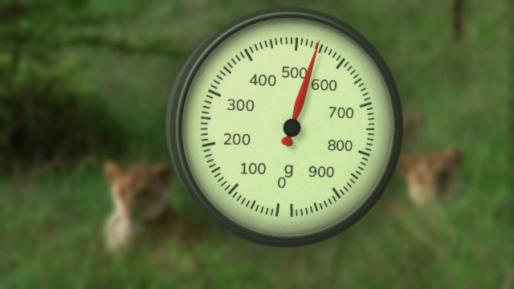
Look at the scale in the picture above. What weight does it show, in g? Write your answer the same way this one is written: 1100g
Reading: 540g
